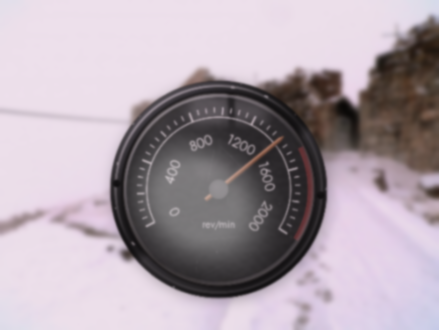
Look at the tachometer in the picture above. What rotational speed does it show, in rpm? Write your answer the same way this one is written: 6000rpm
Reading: 1400rpm
